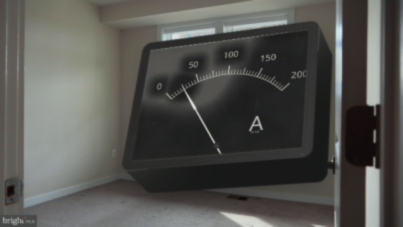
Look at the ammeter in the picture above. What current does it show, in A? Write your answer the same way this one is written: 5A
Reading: 25A
